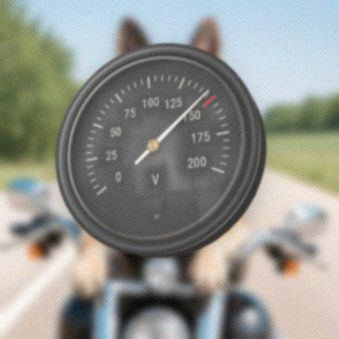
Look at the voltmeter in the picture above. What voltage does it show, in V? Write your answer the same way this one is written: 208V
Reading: 145V
